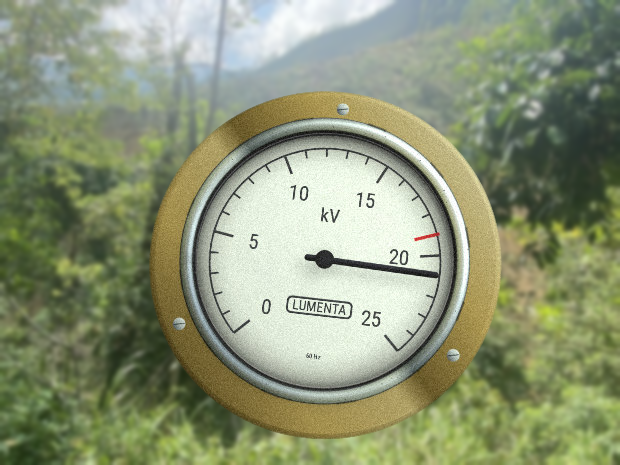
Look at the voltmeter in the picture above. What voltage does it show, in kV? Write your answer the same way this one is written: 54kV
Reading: 21kV
